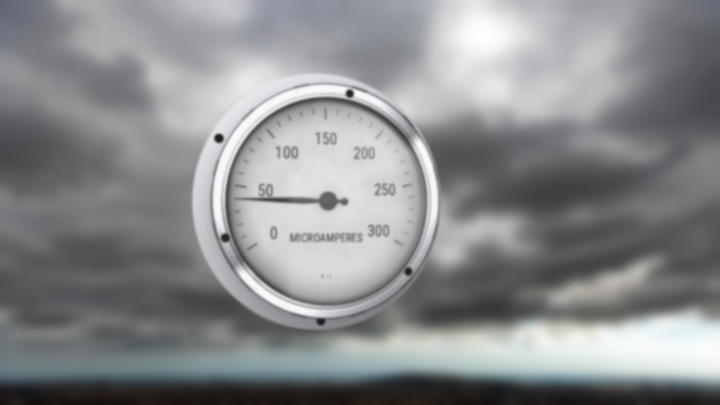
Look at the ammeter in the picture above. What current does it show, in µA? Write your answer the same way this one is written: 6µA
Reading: 40µA
